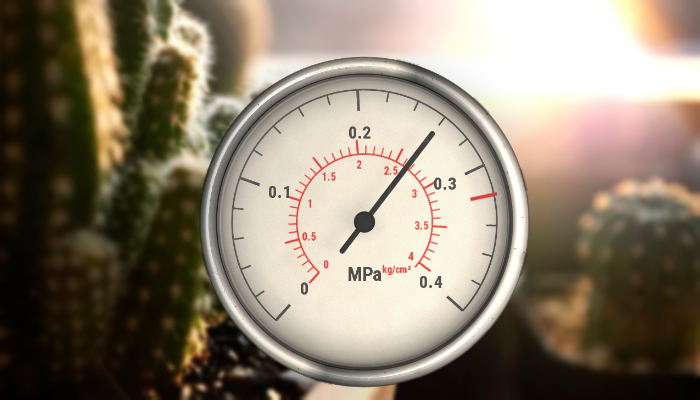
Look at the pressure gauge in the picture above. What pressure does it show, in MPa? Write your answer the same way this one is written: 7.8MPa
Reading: 0.26MPa
